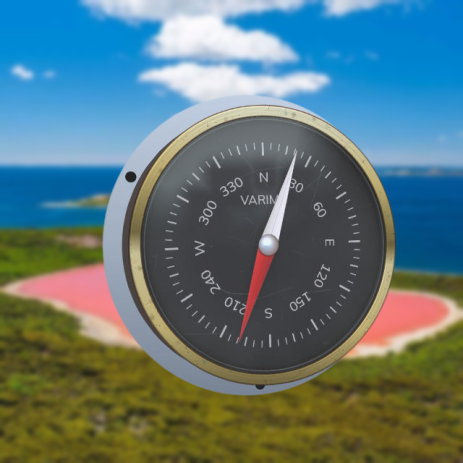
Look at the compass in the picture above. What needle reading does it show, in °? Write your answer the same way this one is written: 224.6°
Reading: 200°
